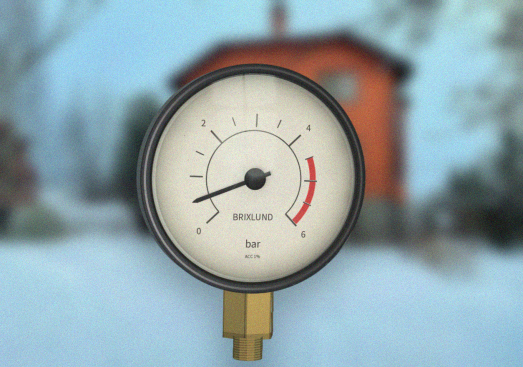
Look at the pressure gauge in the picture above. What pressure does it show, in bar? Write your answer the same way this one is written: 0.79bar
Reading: 0.5bar
